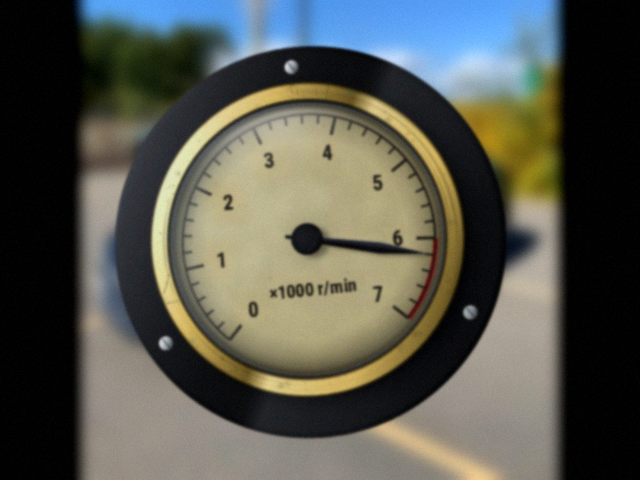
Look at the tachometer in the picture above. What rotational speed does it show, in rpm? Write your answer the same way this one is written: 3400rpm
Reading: 6200rpm
